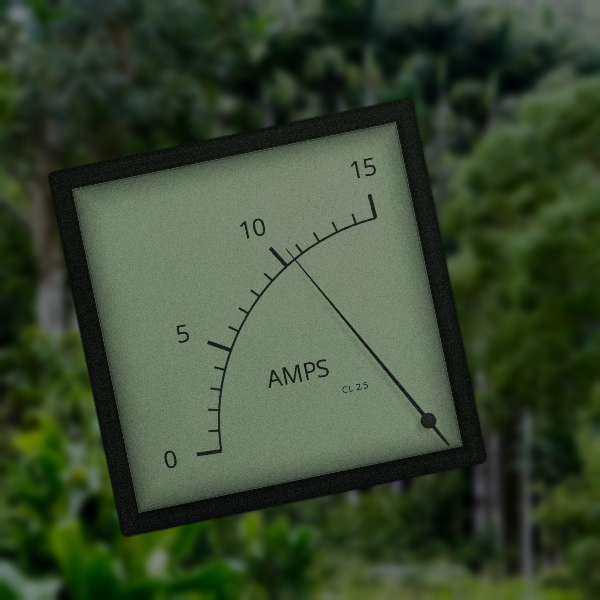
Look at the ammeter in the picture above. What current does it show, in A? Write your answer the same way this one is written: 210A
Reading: 10.5A
